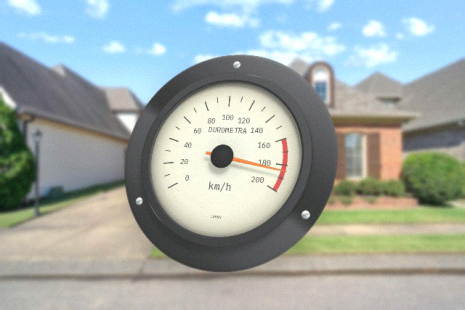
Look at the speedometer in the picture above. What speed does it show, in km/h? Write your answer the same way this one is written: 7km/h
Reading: 185km/h
